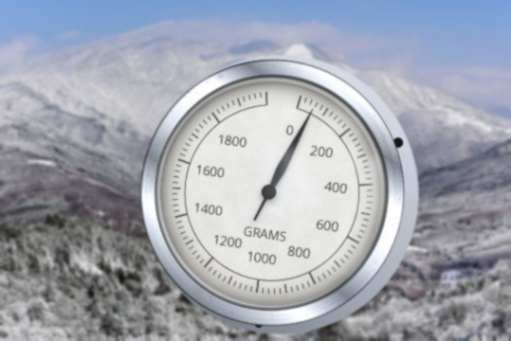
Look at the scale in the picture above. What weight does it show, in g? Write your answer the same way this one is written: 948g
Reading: 60g
